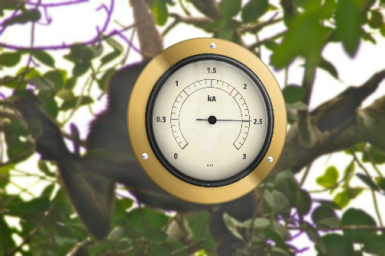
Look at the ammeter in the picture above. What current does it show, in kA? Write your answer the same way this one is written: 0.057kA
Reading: 2.5kA
